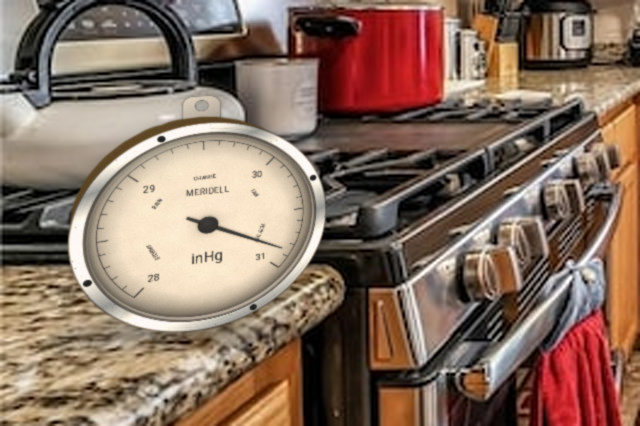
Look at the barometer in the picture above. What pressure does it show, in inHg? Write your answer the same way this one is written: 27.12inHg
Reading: 30.85inHg
